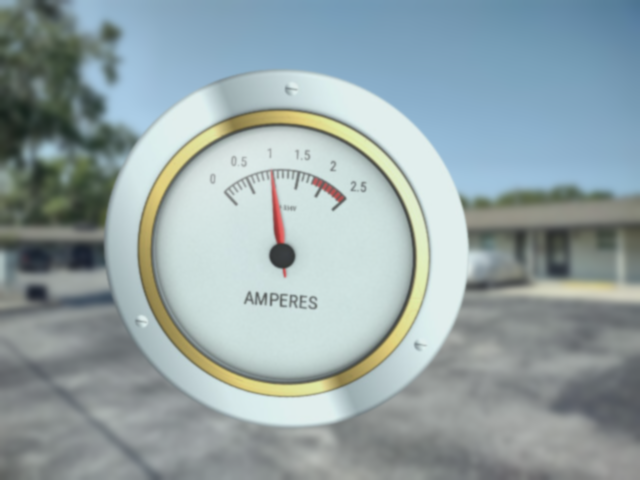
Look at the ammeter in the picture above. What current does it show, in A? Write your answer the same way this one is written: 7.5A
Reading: 1A
